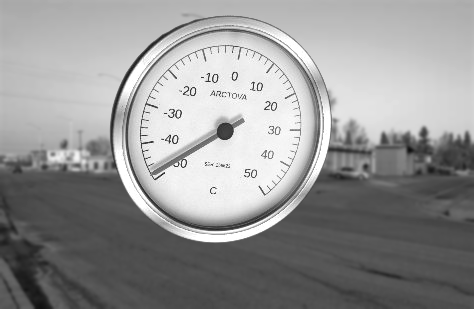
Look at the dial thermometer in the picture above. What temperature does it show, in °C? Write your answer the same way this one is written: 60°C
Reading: -48°C
